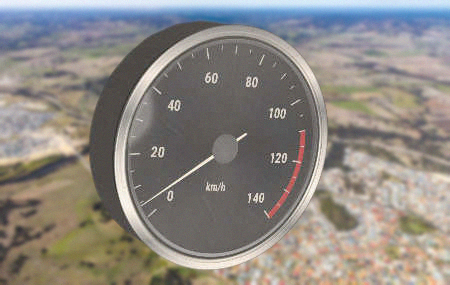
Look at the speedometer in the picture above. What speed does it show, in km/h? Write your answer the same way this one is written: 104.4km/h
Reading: 5km/h
